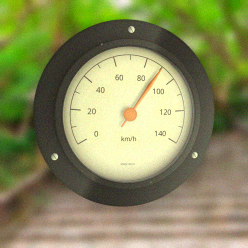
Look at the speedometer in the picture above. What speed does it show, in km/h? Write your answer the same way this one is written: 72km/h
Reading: 90km/h
